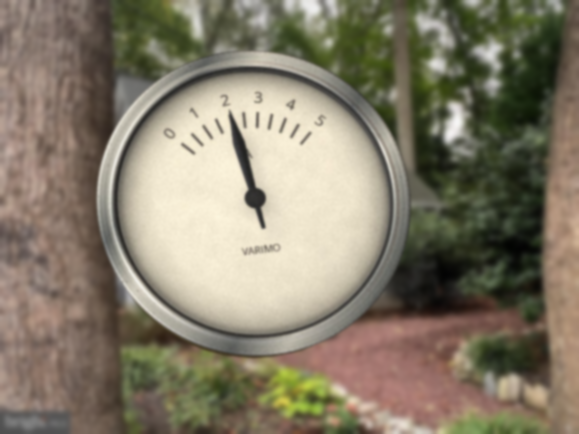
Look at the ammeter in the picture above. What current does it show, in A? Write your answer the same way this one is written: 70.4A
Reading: 2A
